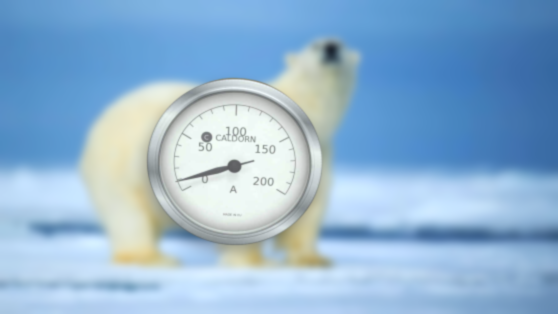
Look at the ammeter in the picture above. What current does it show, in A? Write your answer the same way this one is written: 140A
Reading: 10A
